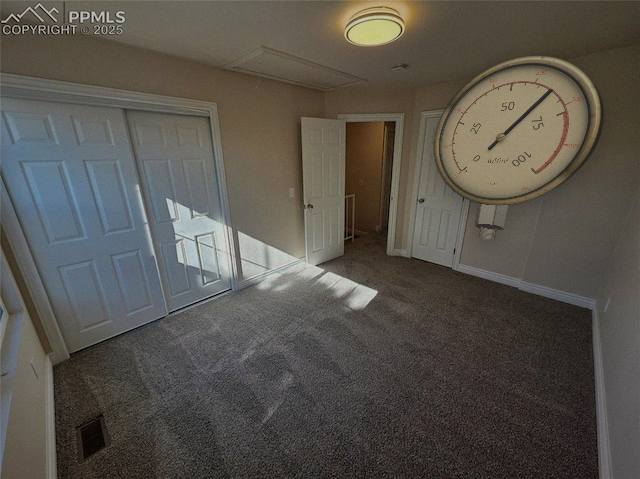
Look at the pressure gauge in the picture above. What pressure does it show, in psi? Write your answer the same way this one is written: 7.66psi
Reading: 65psi
